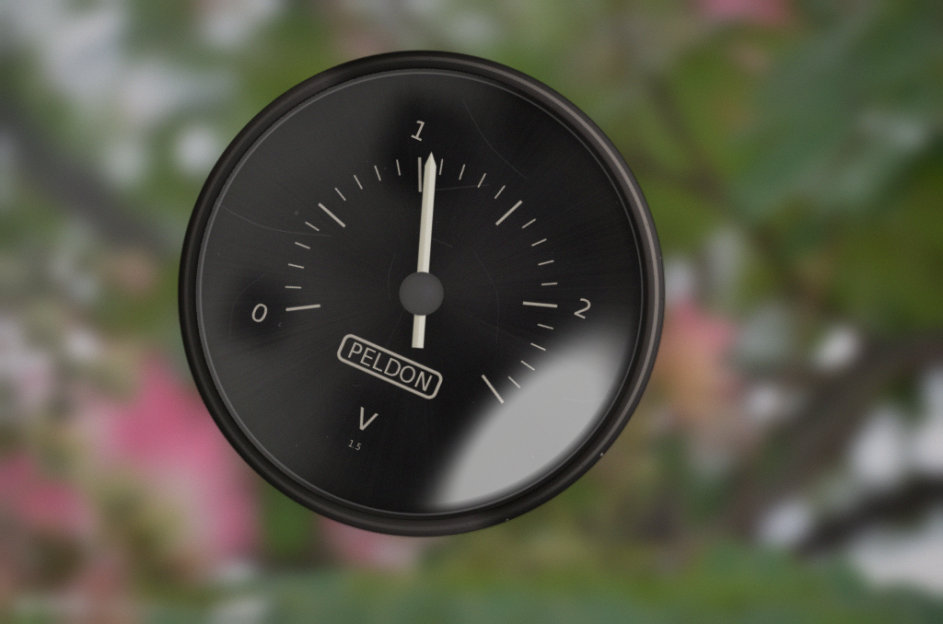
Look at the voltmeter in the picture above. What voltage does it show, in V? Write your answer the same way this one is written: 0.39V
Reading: 1.05V
